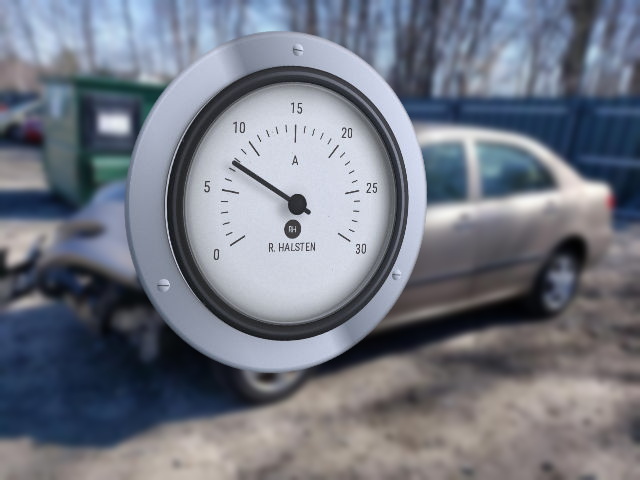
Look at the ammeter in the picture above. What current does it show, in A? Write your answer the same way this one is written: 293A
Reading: 7.5A
